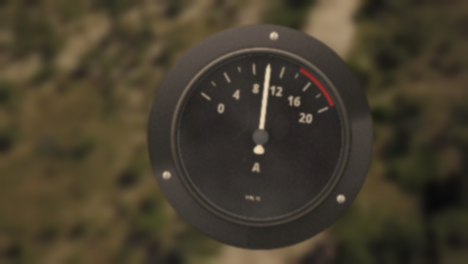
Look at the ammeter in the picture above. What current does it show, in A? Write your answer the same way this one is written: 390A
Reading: 10A
